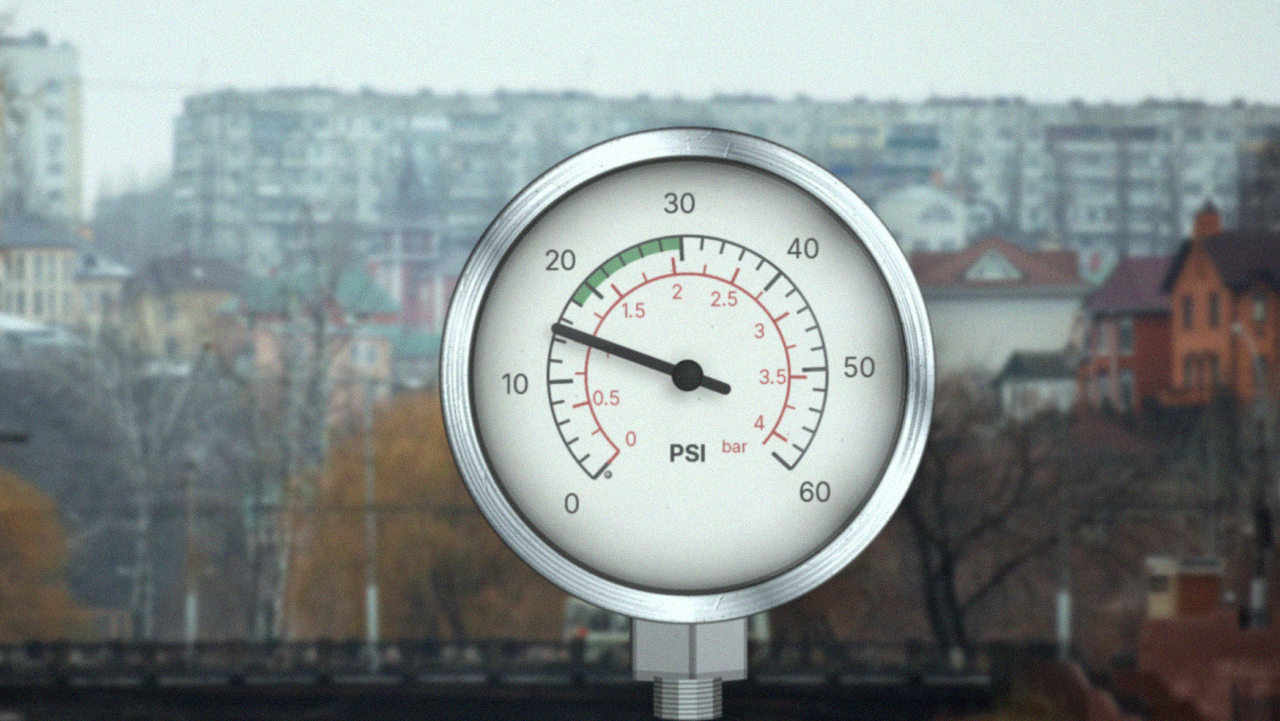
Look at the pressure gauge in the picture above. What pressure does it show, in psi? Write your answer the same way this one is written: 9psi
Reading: 15psi
